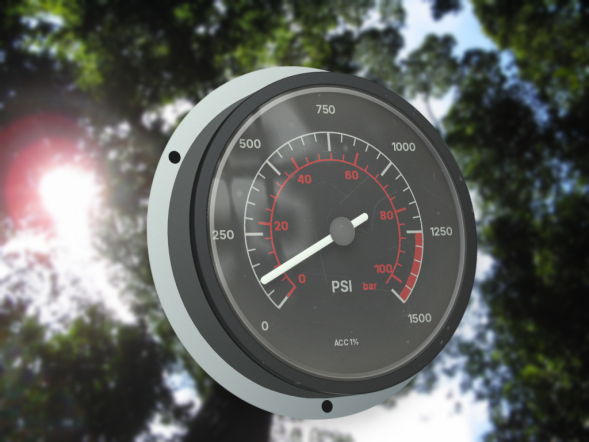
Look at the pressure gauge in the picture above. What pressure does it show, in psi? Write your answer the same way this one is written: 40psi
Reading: 100psi
